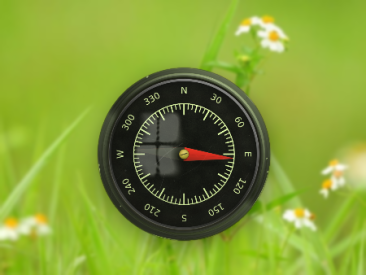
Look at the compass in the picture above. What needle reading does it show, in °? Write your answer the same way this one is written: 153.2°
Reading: 95°
